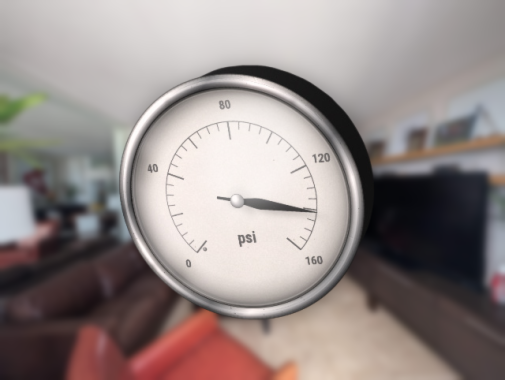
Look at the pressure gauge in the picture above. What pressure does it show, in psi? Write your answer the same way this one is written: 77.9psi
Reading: 140psi
